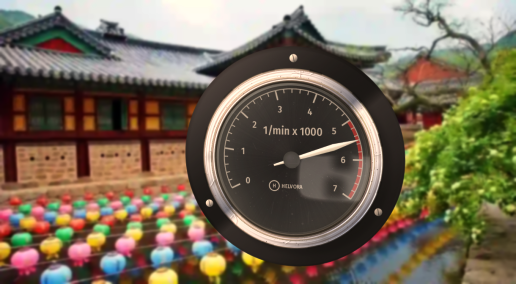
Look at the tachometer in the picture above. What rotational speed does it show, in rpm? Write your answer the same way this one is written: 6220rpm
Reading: 5500rpm
